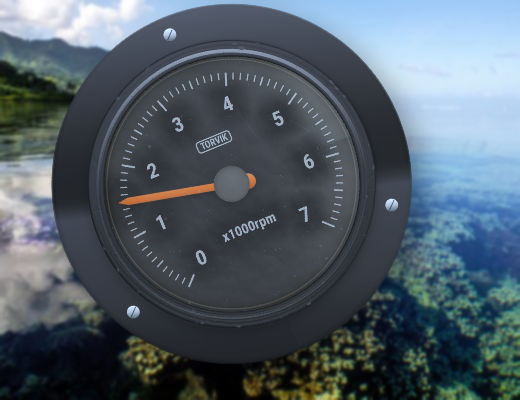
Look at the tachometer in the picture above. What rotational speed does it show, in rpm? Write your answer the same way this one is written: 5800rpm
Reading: 1500rpm
